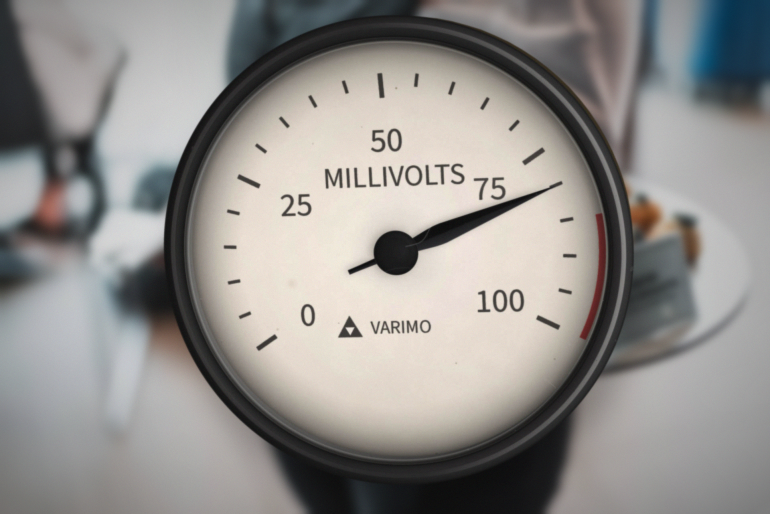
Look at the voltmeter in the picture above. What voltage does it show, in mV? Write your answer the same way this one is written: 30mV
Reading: 80mV
